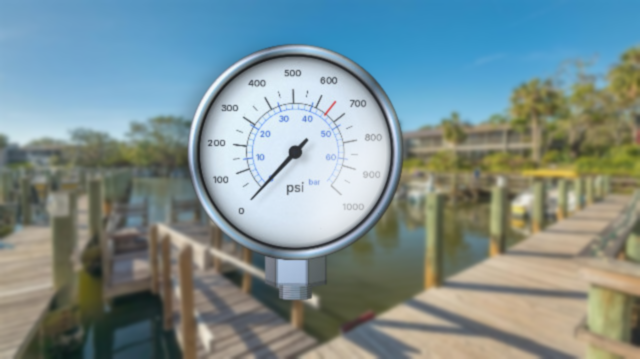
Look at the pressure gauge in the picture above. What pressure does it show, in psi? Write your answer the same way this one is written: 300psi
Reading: 0psi
